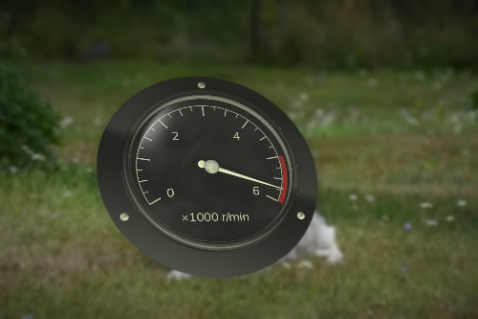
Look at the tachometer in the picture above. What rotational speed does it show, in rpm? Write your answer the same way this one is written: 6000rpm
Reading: 5750rpm
